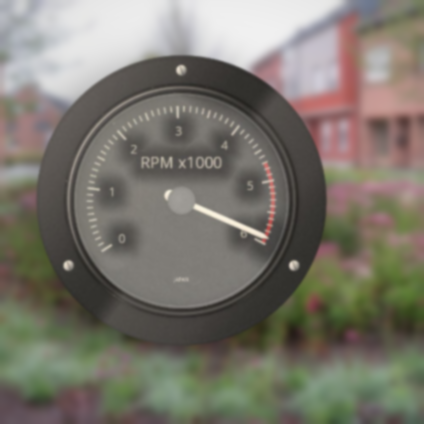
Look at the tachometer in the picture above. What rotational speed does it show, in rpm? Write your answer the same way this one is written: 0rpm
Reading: 5900rpm
